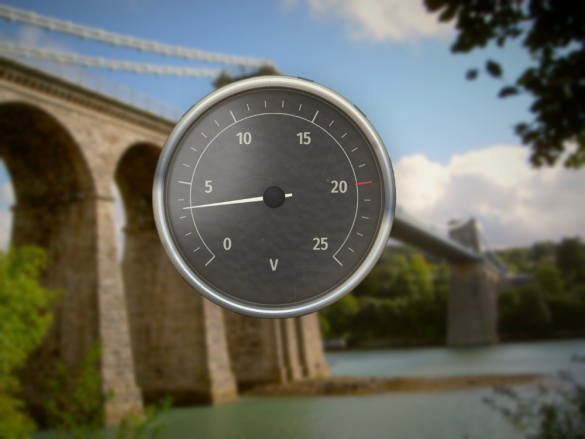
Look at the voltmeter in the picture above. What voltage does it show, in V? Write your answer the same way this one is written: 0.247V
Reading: 3.5V
